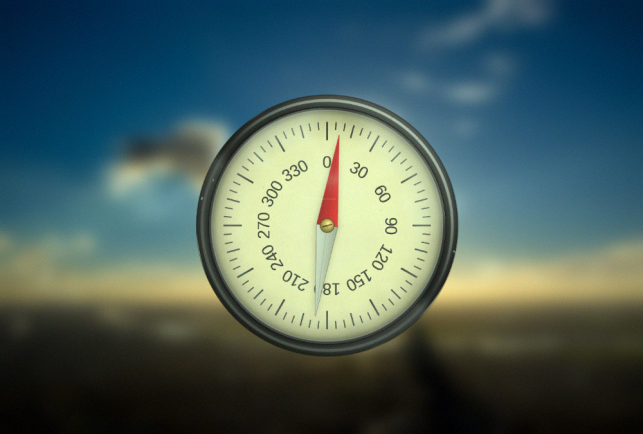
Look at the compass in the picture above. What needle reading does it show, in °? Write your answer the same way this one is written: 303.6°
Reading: 7.5°
